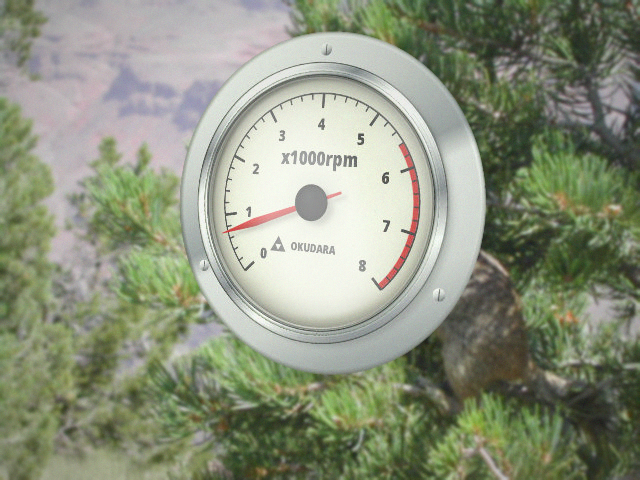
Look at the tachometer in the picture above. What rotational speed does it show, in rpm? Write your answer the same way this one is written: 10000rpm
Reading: 700rpm
